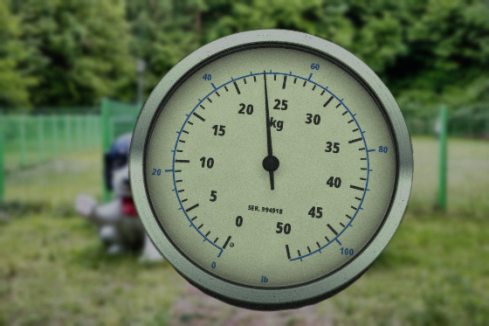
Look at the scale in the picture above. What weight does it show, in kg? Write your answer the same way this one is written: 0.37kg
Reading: 23kg
